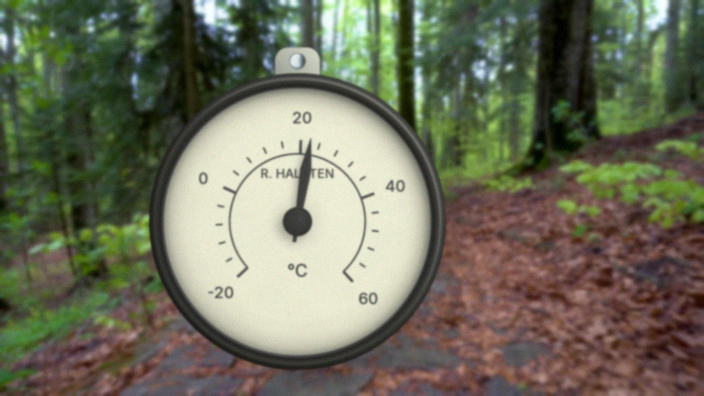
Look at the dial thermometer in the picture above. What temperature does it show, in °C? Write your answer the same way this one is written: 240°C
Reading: 22°C
